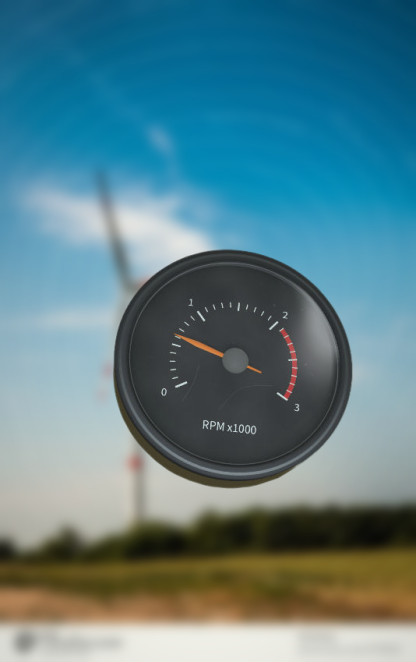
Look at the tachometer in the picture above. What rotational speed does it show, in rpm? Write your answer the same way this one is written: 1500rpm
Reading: 600rpm
